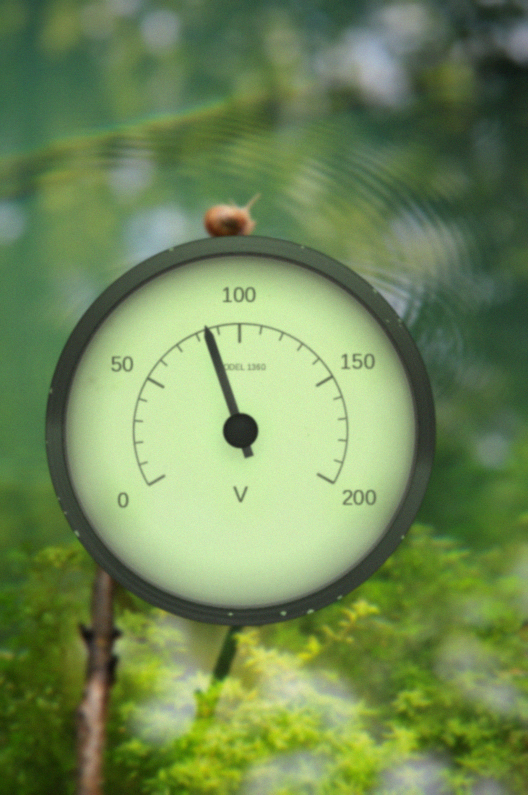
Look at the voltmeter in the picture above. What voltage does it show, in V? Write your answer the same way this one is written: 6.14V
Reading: 85V
